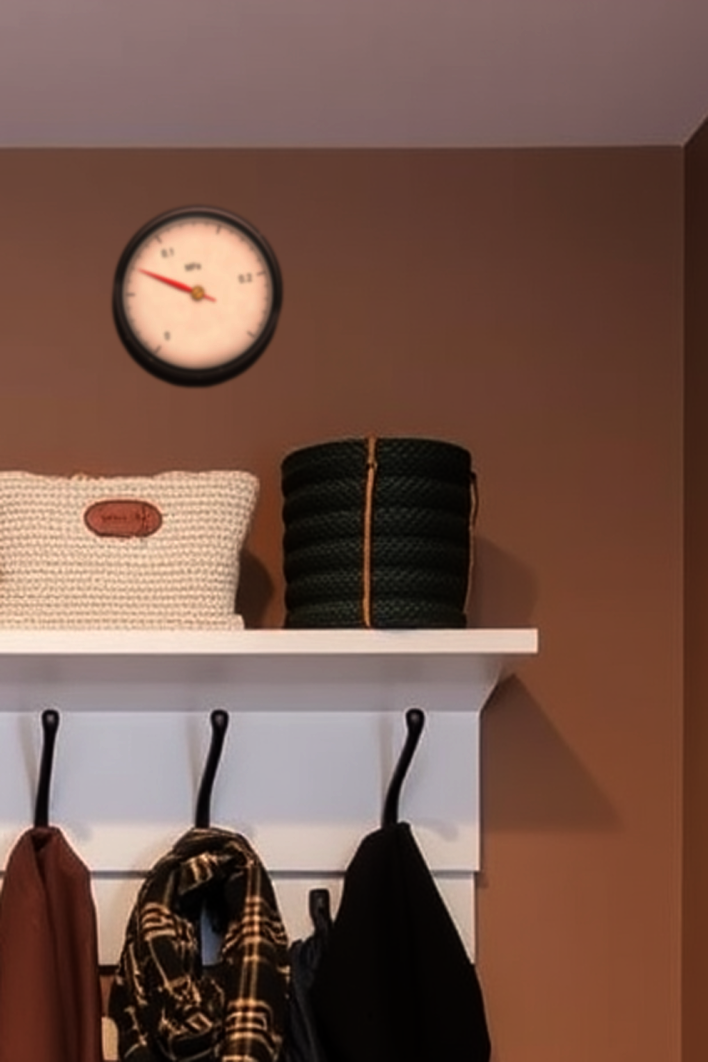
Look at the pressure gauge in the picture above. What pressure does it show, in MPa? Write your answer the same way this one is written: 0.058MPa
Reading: 0.07MPa
